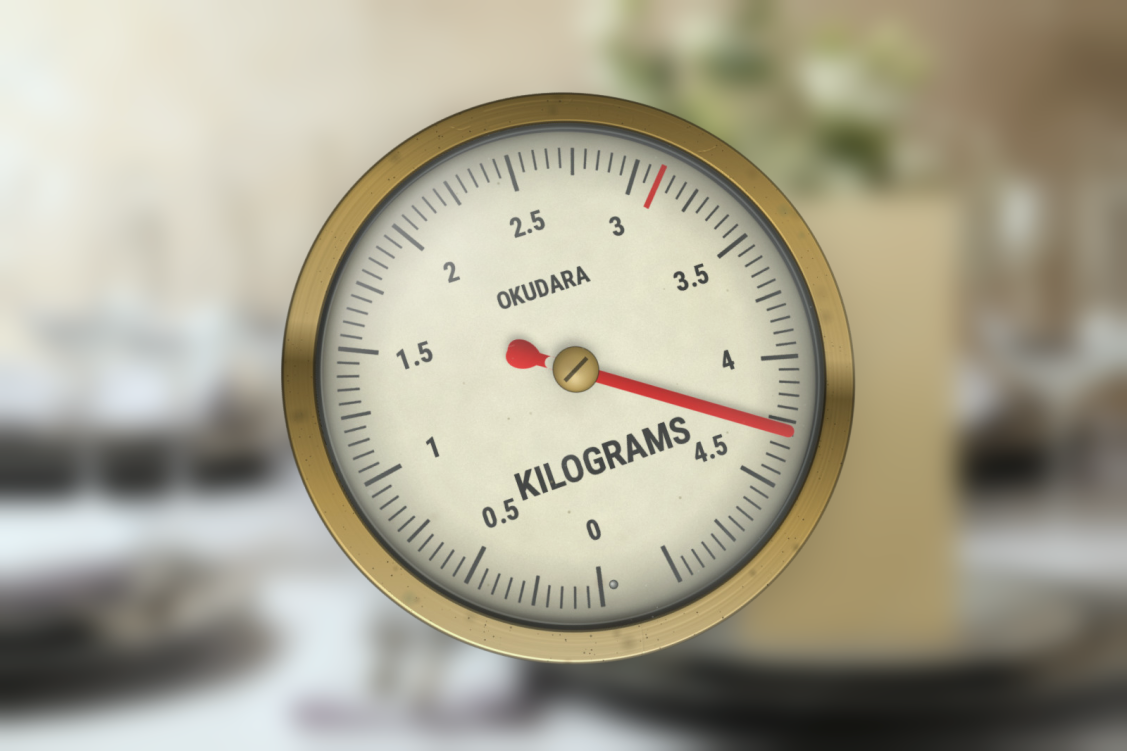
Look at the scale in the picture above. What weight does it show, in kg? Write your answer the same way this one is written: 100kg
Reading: 4.3kg
